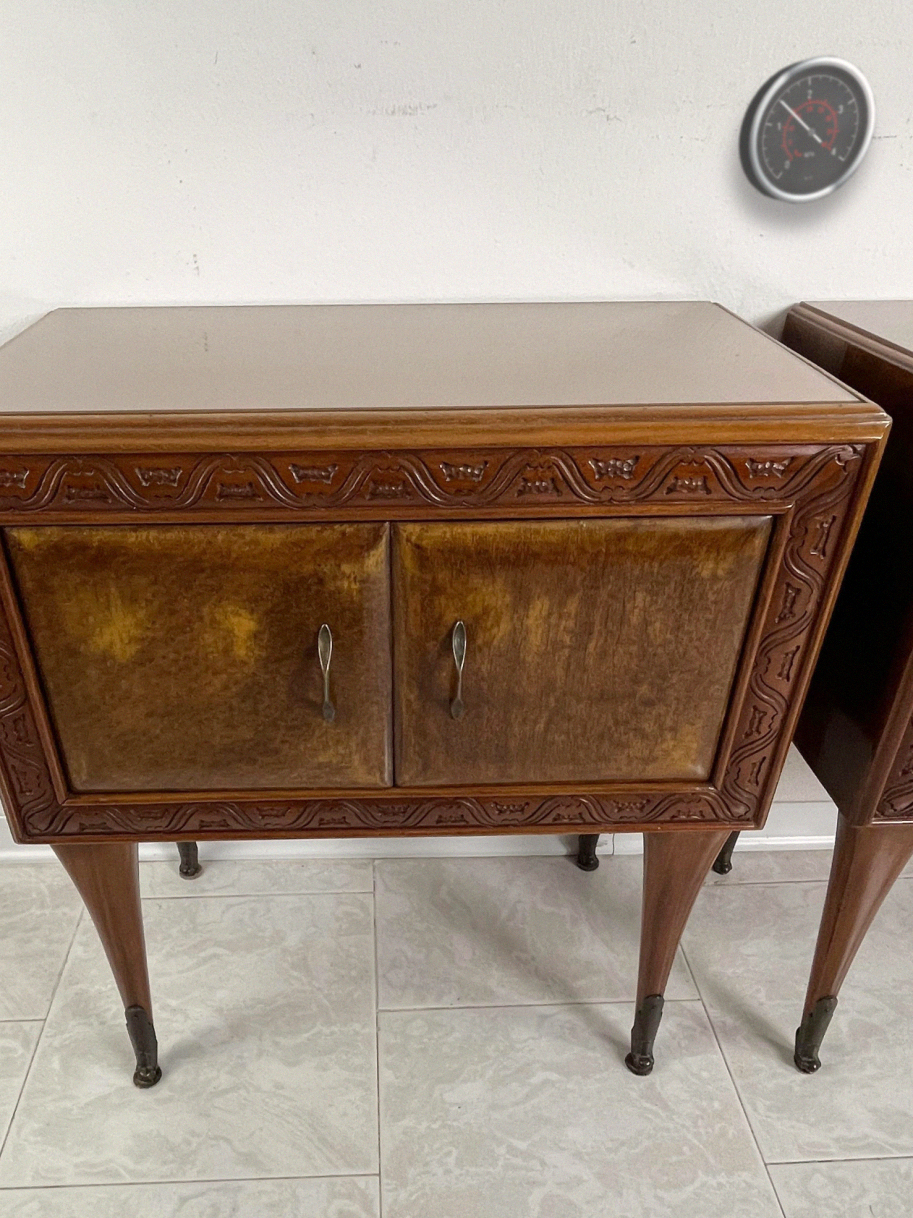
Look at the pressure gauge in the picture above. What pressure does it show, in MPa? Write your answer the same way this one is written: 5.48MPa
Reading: 1.4MPa
